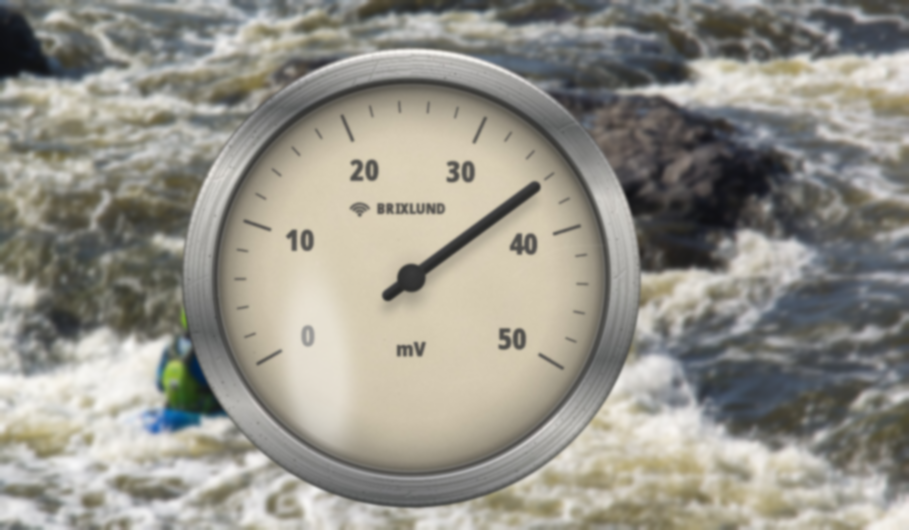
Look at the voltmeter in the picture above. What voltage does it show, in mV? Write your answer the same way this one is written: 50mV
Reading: 36mV
